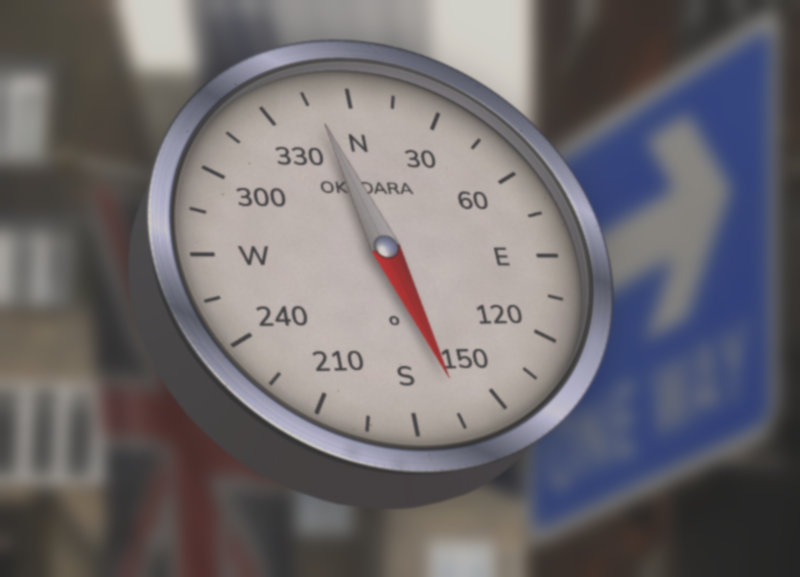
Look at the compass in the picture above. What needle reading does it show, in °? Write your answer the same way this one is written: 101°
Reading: 165°
